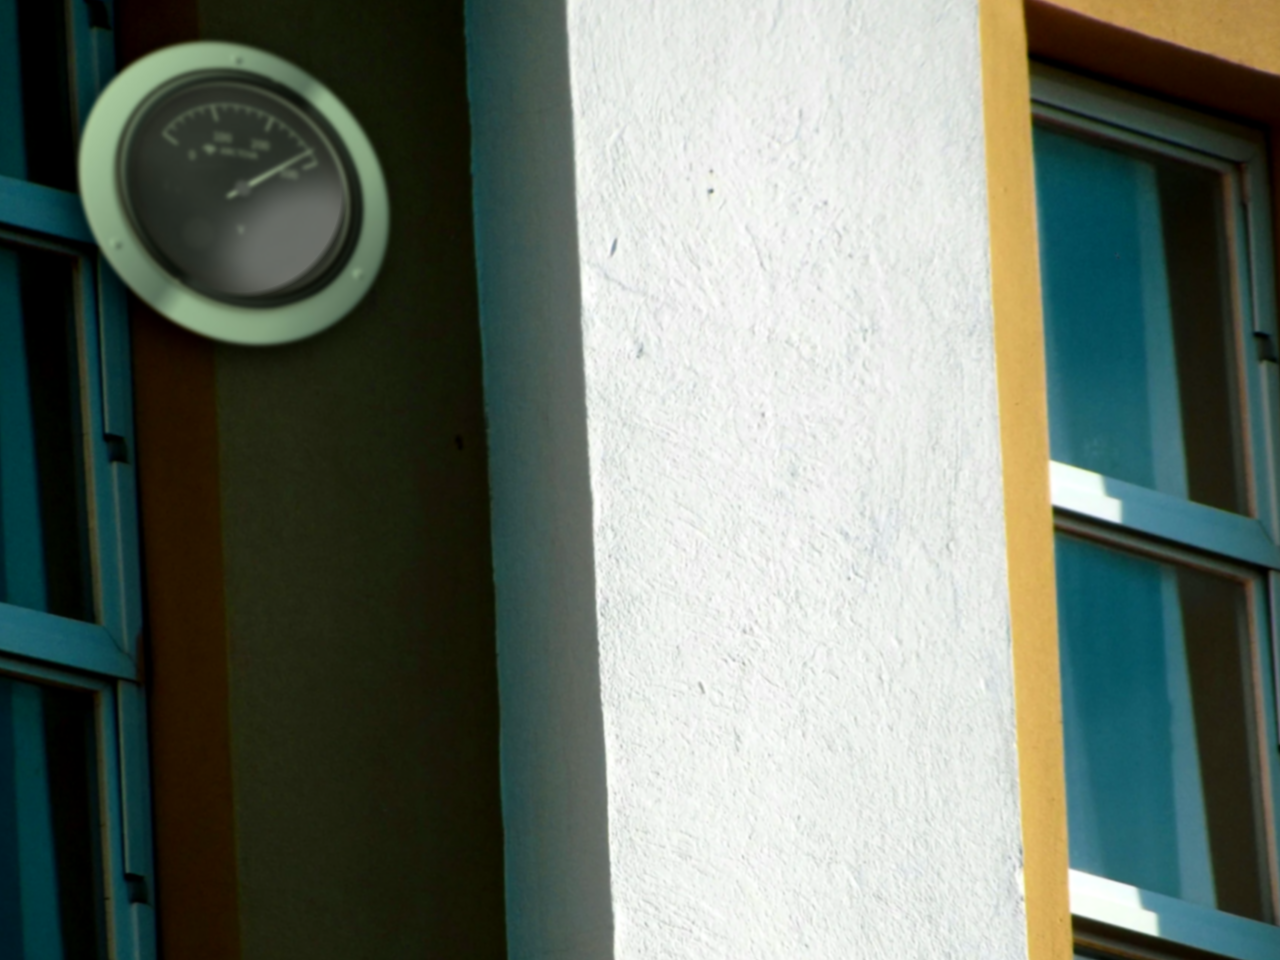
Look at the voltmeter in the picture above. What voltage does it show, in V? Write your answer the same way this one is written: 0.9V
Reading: 280V
